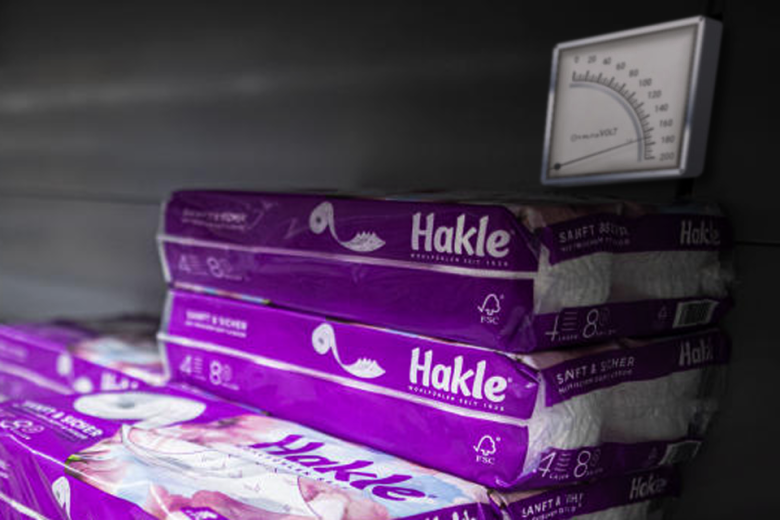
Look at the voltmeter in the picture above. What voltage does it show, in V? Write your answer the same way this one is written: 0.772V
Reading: 170V
